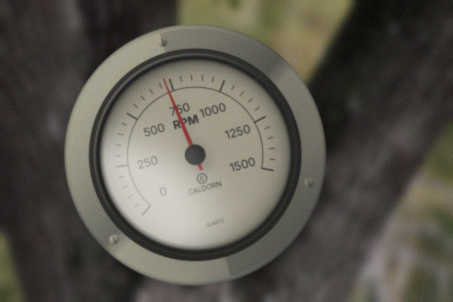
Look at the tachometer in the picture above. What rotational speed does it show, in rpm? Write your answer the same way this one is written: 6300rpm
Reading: 725rpm
